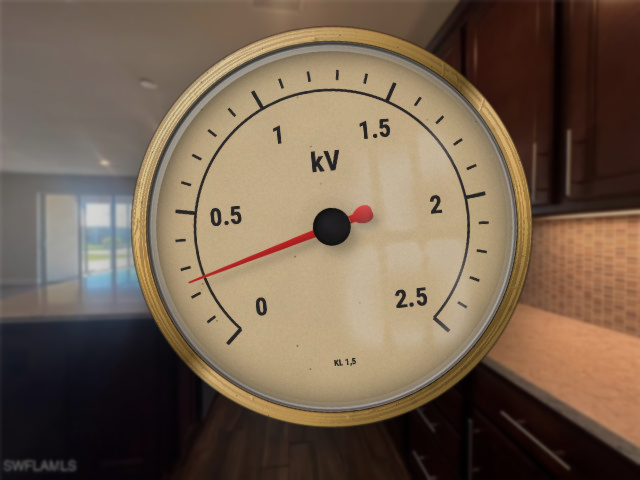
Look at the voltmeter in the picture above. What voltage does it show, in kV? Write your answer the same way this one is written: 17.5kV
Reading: 0.25kV
